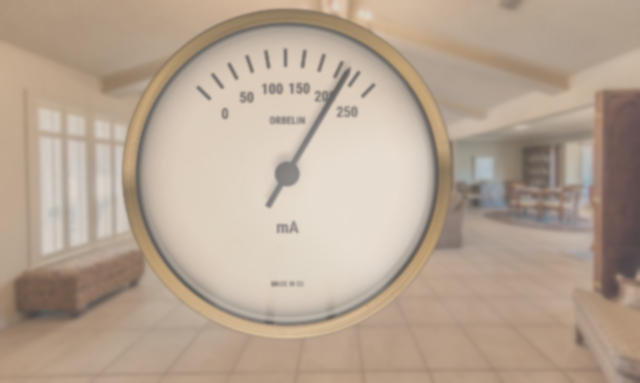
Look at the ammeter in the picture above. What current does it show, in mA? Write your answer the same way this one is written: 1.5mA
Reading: 212.5mA
